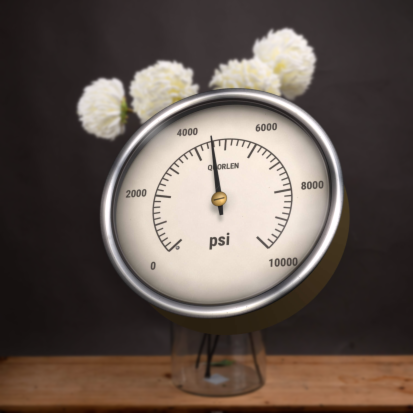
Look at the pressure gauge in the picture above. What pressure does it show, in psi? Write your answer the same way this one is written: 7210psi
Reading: 4600psi
